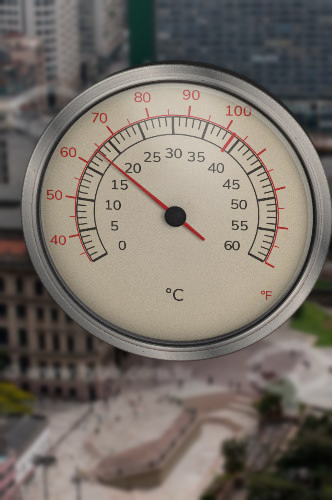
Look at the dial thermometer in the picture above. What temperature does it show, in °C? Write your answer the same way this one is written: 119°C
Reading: 18°C
